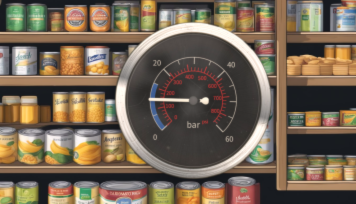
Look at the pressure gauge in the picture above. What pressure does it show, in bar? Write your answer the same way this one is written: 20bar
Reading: 10bar
